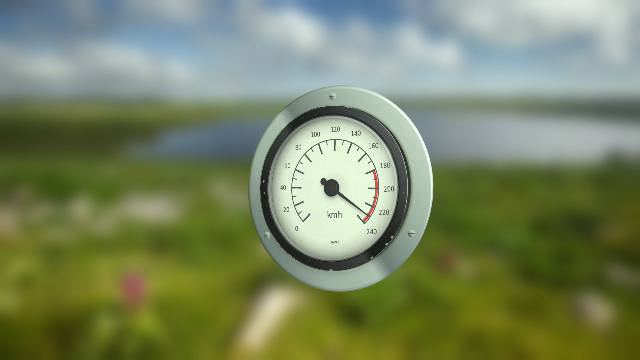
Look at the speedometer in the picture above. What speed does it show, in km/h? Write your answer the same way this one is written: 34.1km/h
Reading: 230km/h
